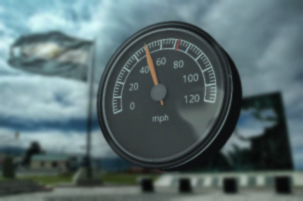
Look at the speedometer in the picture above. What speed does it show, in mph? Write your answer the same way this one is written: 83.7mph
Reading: 50mph
